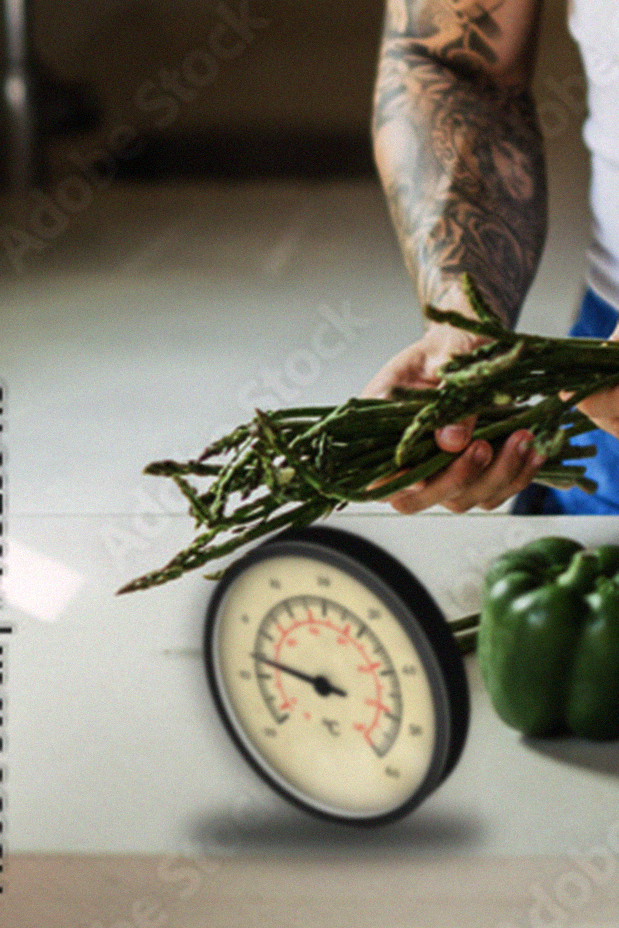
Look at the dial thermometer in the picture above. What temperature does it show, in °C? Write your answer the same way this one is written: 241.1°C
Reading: -5°C
